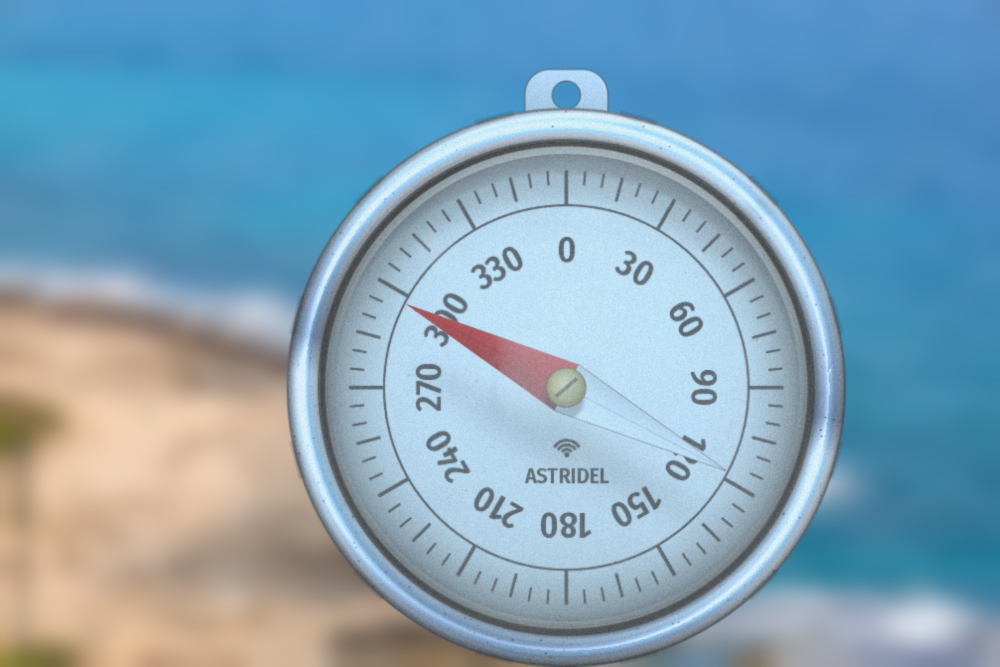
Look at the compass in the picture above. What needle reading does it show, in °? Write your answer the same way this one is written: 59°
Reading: 297.5°
